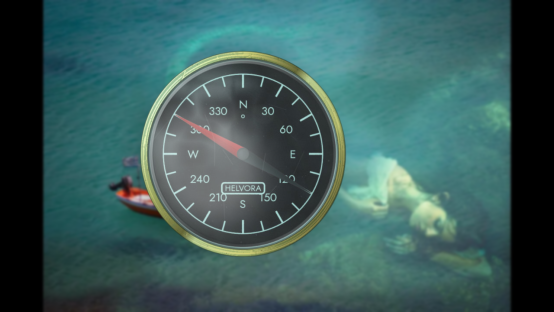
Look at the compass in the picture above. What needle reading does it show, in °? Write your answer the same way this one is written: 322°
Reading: 300°
